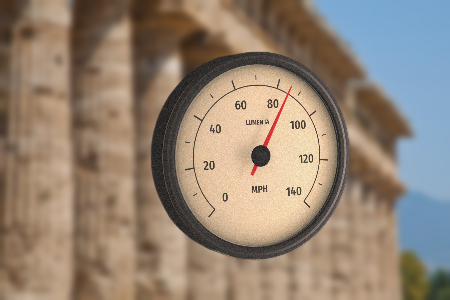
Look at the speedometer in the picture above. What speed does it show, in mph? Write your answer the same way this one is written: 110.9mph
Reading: 85mph
